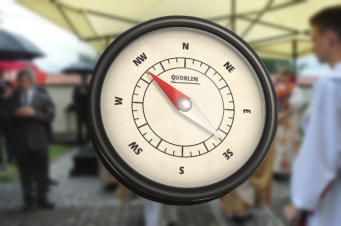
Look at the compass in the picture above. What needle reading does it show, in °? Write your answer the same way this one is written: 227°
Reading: 310°
